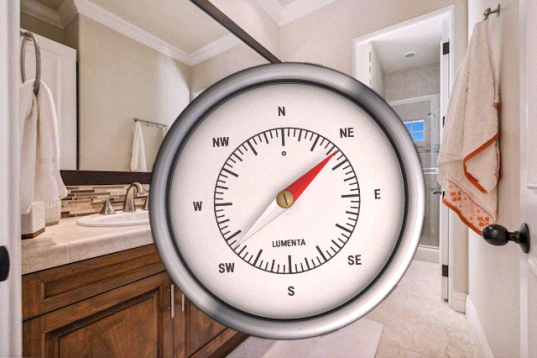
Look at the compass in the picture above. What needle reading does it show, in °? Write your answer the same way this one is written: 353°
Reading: 50°
